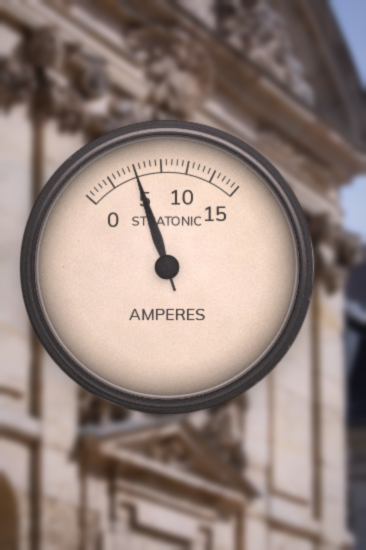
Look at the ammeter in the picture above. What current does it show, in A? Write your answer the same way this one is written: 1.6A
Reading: 5A
